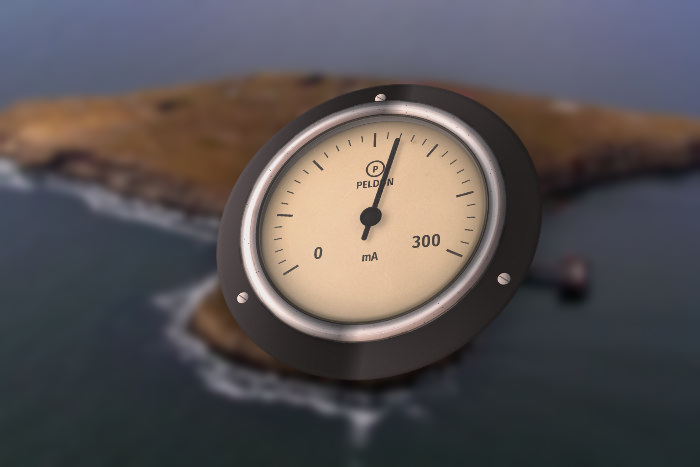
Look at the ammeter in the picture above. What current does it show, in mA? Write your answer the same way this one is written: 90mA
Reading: 170mA
